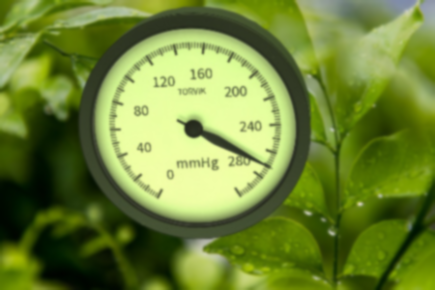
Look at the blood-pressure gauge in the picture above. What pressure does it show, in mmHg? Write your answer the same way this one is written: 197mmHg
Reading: 270mmHg
